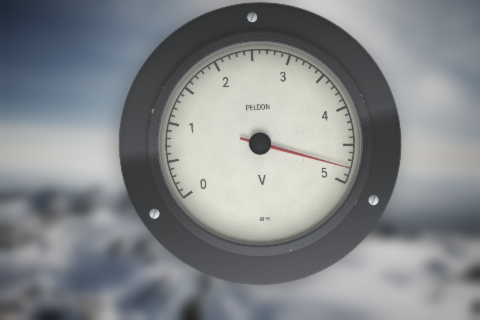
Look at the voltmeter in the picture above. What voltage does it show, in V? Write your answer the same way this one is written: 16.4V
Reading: 4.8V
